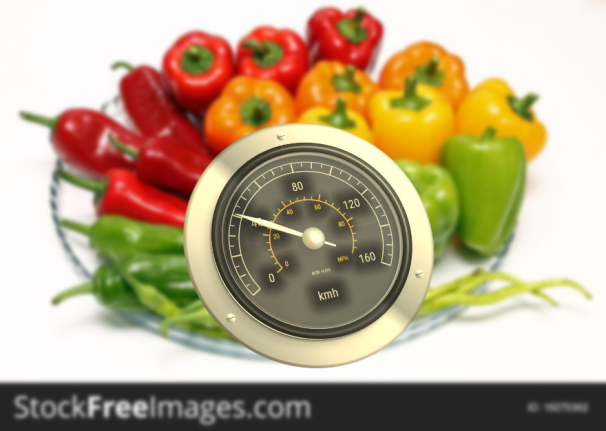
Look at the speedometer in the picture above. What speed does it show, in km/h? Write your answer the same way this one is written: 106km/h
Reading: 40km/h
